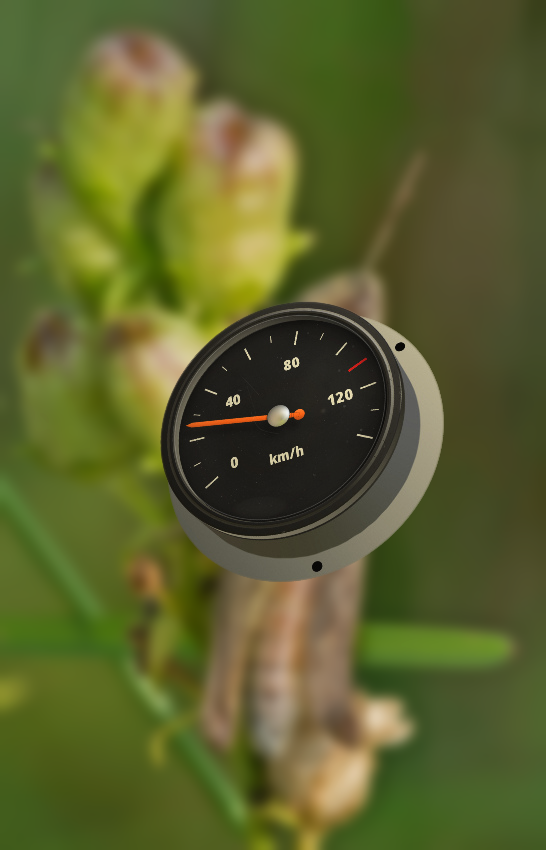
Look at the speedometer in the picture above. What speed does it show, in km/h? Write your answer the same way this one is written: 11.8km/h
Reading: 25km/h
